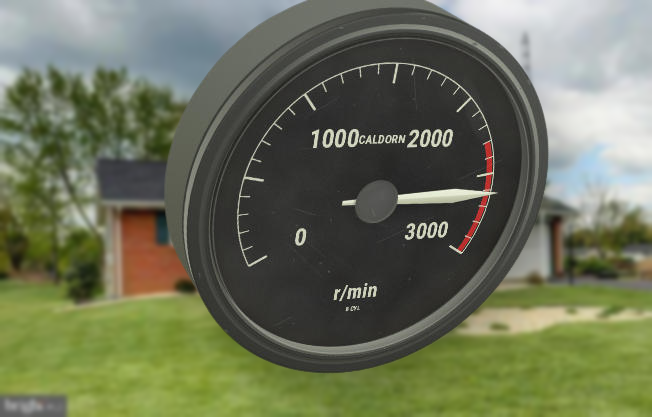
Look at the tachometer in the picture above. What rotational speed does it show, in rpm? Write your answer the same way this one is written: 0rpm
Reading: 2600rpm
